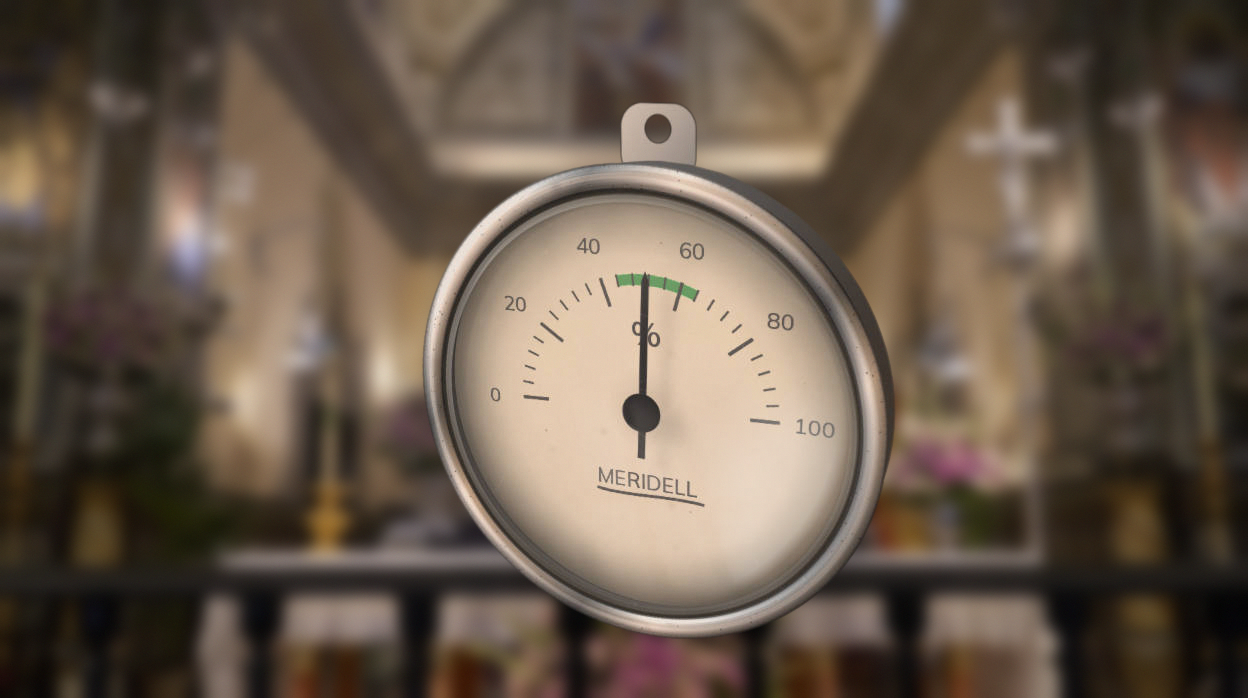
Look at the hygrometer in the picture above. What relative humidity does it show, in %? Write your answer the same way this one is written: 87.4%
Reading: 52%
